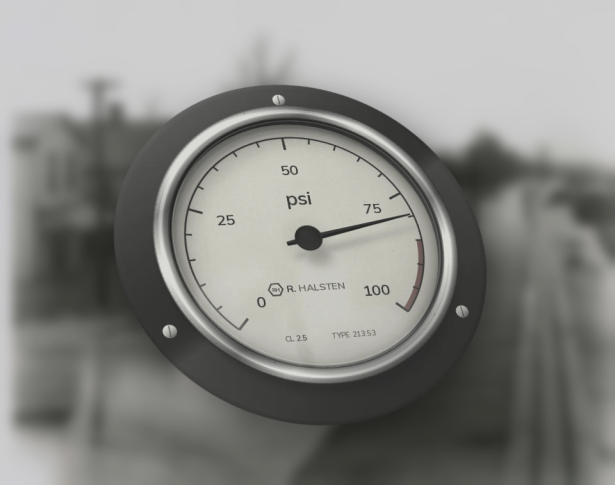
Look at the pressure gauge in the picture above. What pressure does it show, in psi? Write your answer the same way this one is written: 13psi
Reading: 80psi
